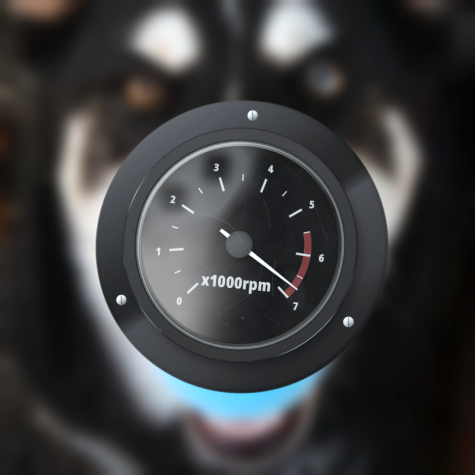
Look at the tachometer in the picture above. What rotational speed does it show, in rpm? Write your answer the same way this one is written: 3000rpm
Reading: 6750rpm
